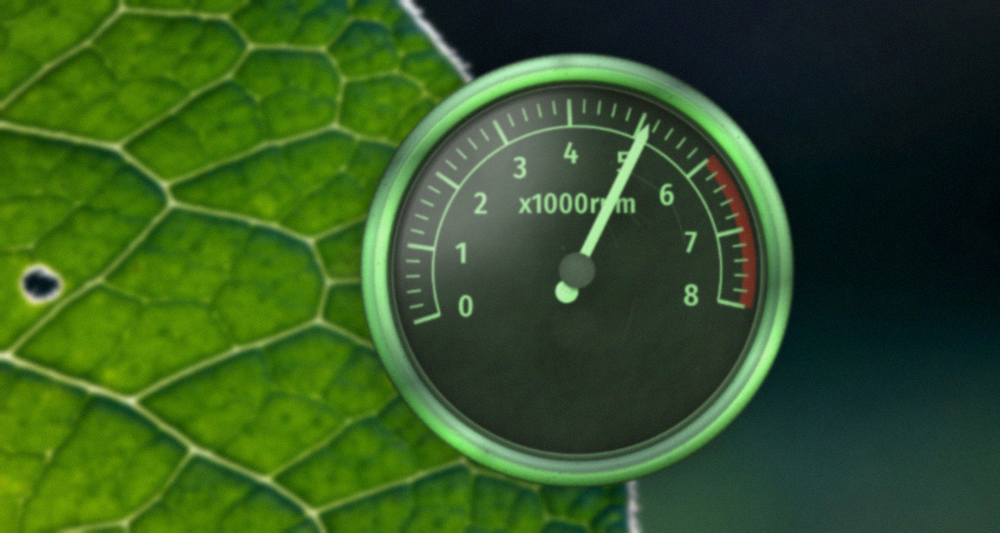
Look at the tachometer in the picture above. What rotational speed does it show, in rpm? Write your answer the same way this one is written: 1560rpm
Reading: 5100rpm
